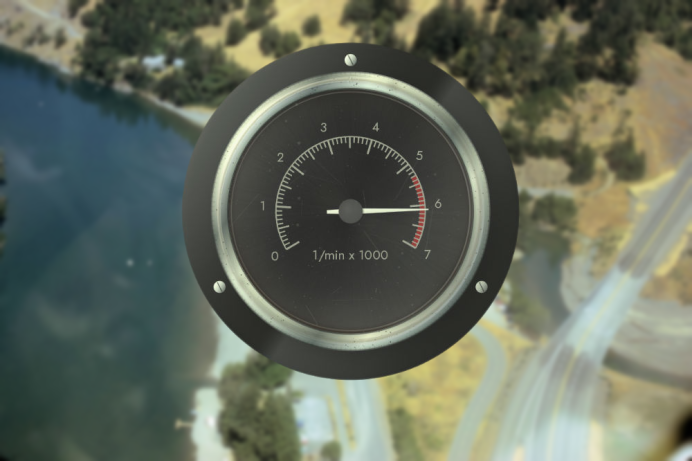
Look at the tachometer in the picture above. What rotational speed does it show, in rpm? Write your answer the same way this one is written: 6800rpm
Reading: 6100rpm
